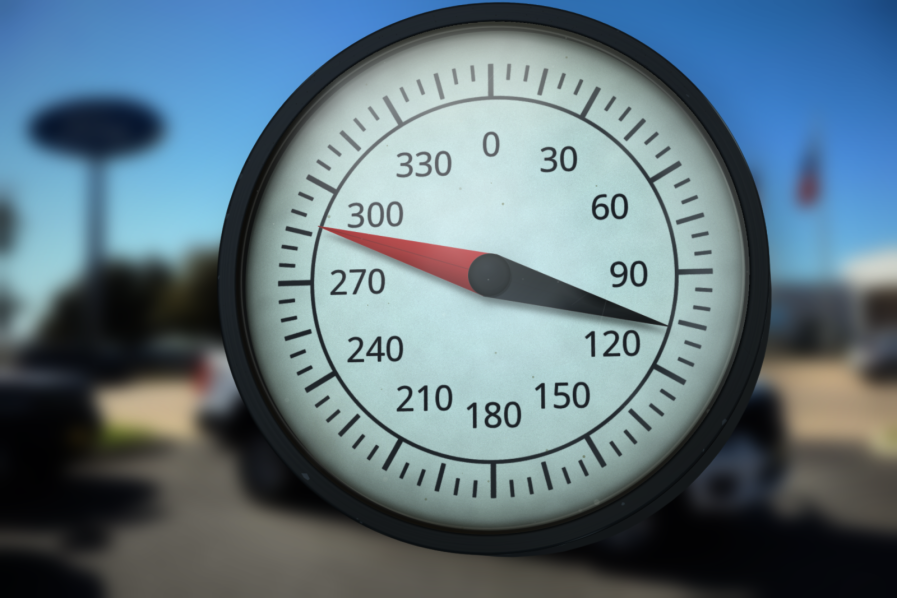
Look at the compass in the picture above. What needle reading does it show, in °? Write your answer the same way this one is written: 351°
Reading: 287.5°
